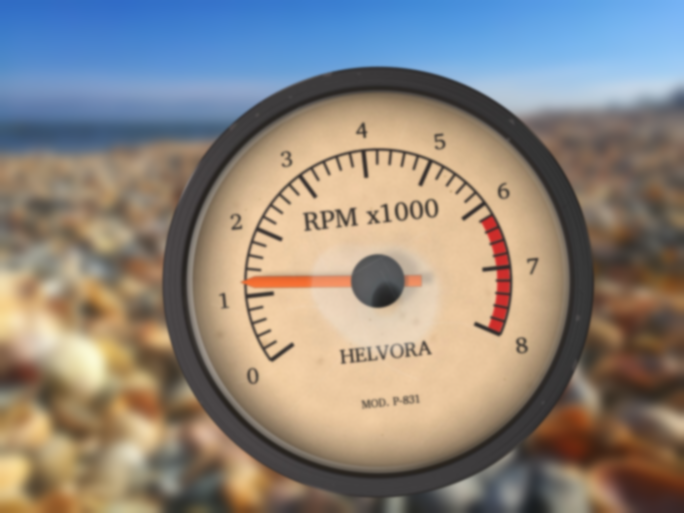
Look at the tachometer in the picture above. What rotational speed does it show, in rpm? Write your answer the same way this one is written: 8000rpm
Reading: 1200rpm
